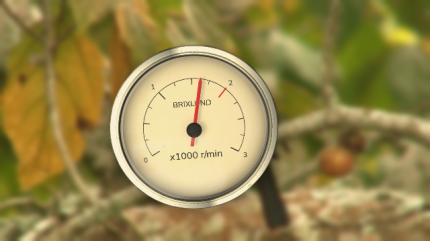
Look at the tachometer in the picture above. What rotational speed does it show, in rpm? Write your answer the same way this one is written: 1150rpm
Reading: 1625rpm
